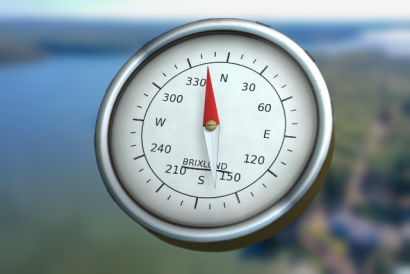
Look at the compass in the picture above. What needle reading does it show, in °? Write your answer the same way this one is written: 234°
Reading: 345°
